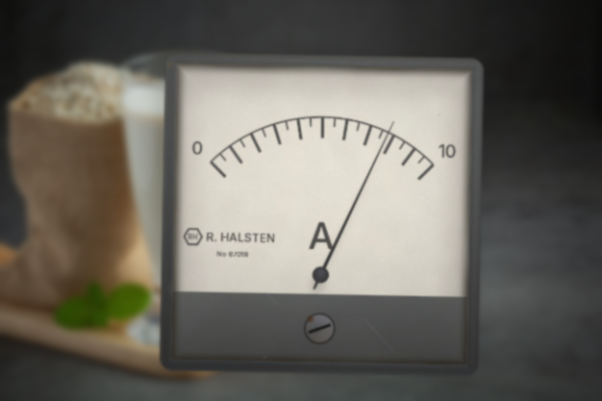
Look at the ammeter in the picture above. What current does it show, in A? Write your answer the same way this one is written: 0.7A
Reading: 7.75A
